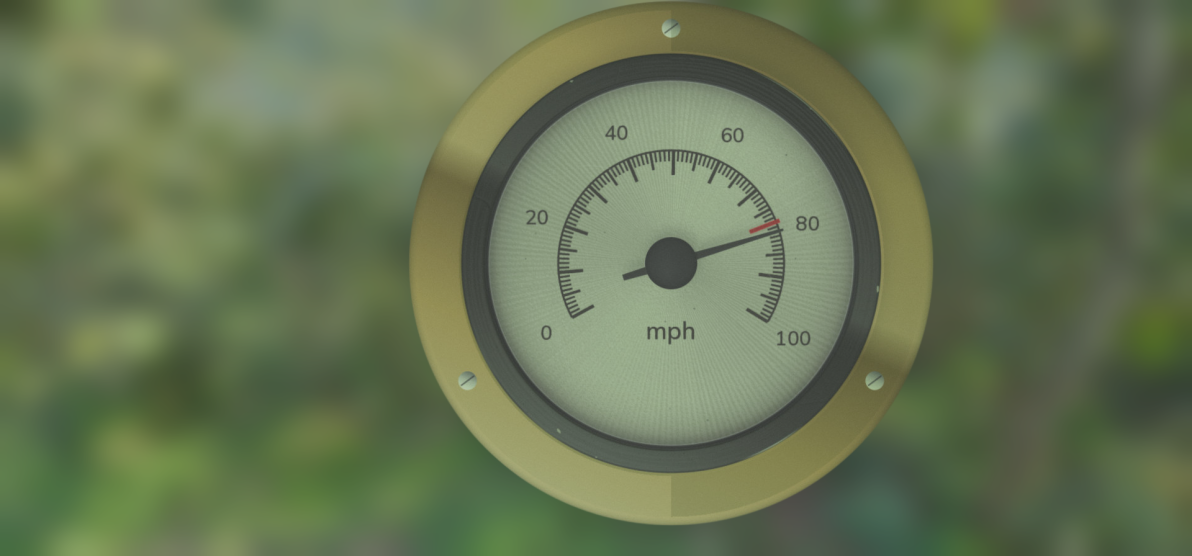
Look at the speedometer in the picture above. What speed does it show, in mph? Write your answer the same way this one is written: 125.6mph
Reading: 80mph
